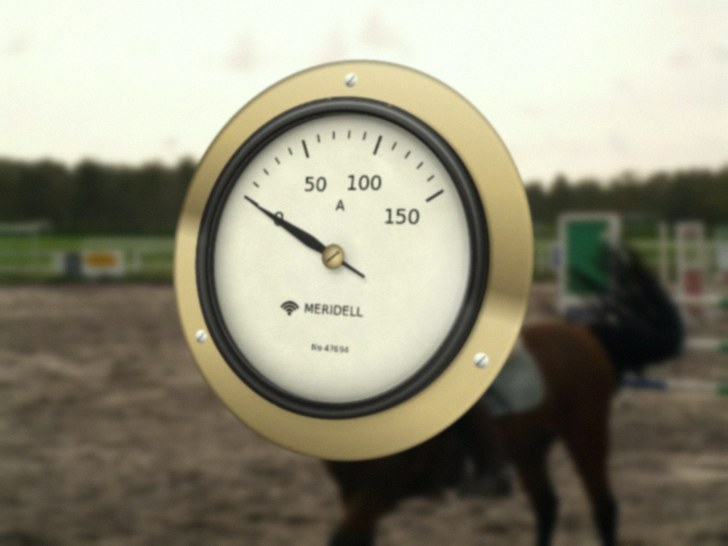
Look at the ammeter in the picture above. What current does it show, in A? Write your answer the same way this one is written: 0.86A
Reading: 0A
